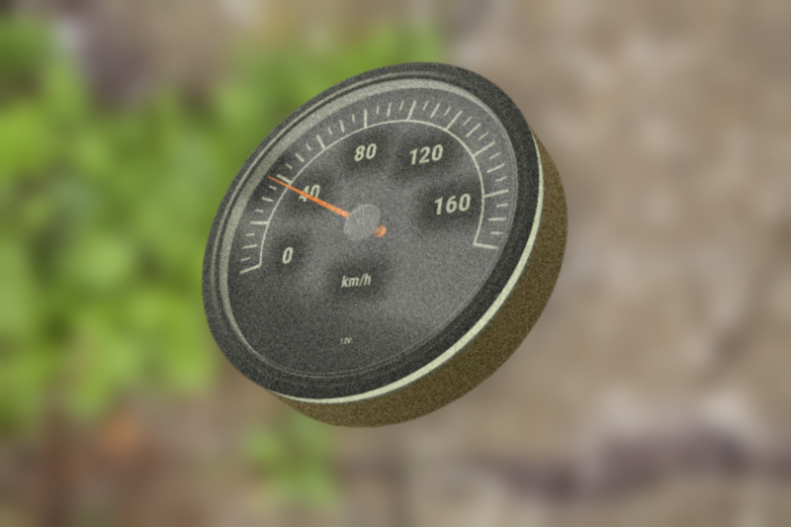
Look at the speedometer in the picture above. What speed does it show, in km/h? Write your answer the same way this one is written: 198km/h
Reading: 37.5km/h
